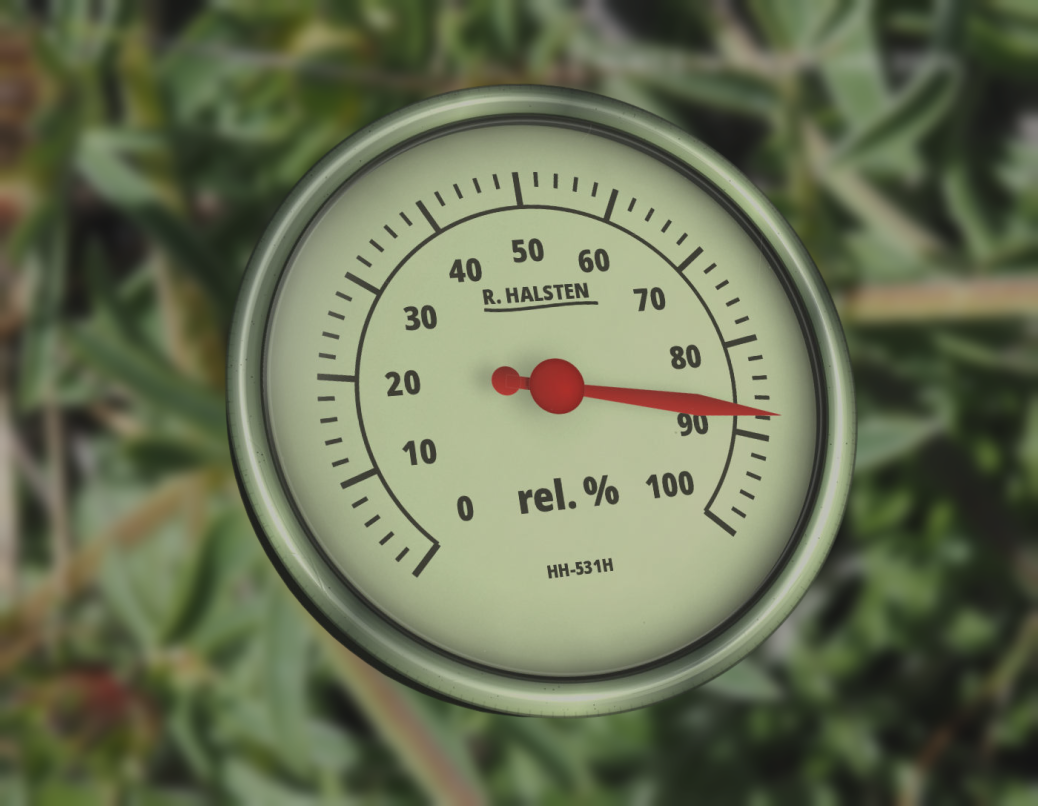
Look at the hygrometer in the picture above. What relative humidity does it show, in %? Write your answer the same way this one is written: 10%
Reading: 88%
